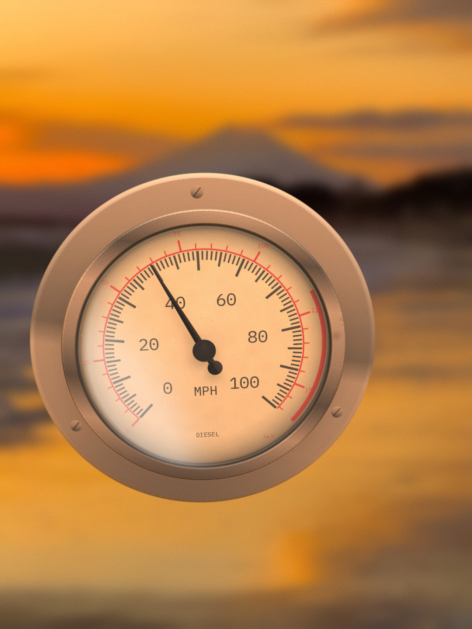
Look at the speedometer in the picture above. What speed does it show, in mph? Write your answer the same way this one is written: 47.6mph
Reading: 40mph
